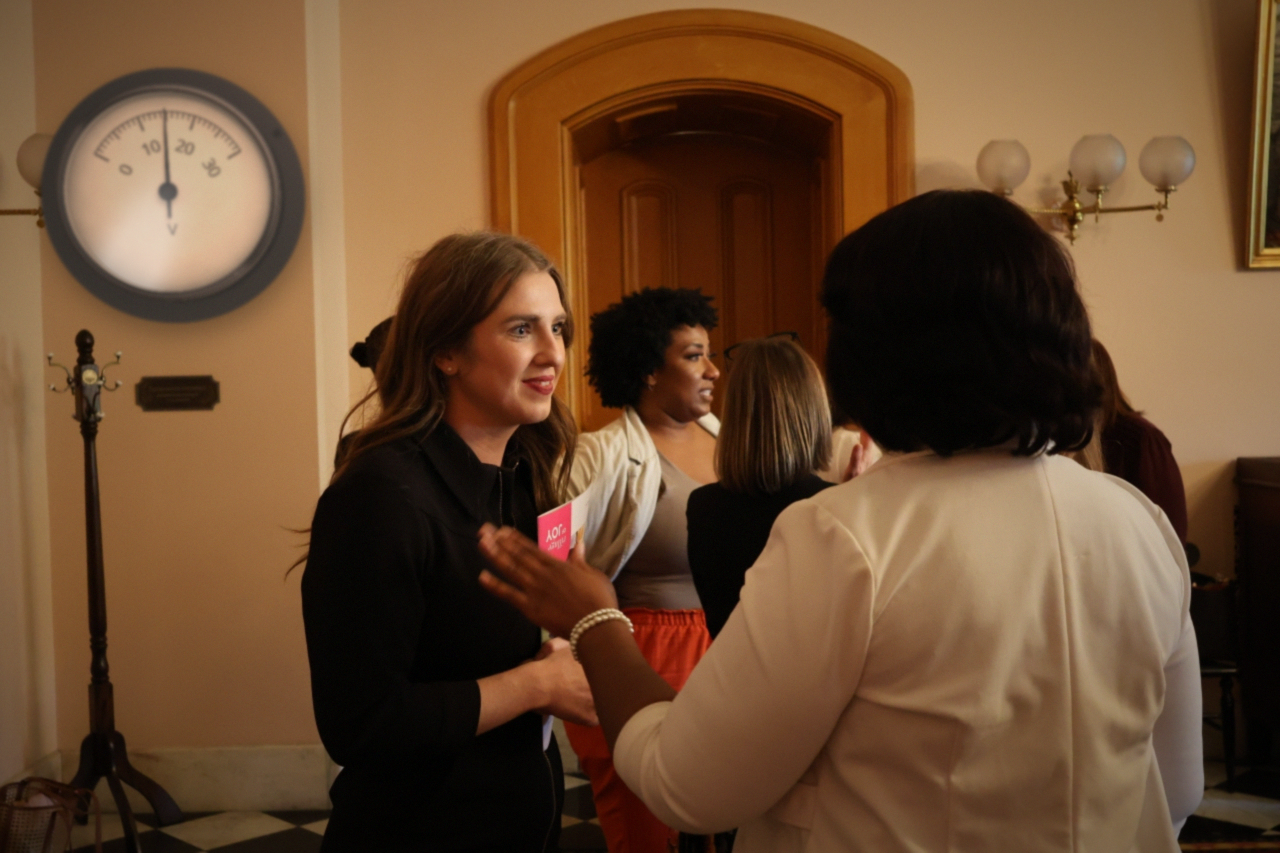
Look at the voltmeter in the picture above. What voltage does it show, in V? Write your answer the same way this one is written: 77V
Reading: 15V
